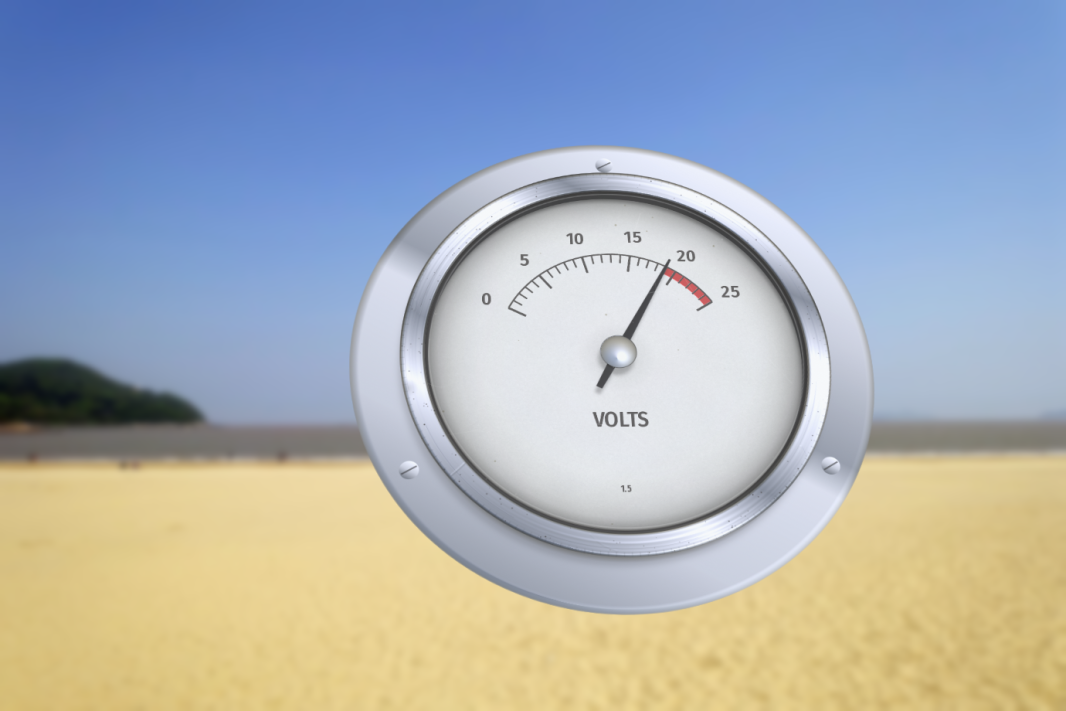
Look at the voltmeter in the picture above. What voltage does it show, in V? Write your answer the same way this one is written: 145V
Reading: 19V
